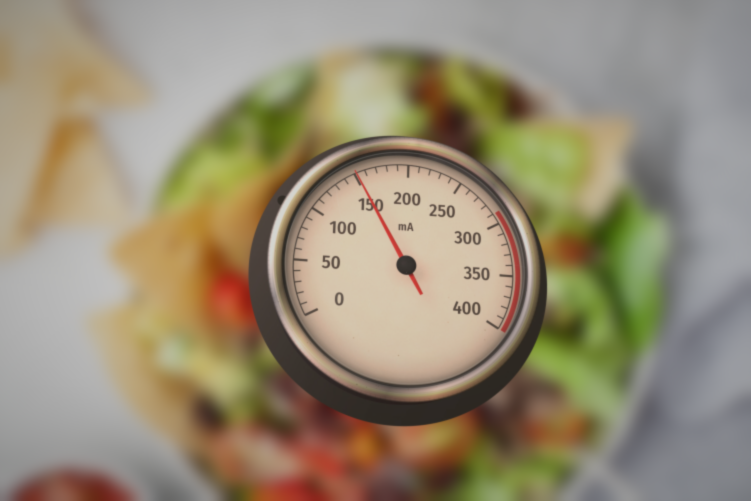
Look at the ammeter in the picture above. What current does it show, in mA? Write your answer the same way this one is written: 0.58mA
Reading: 150mA
